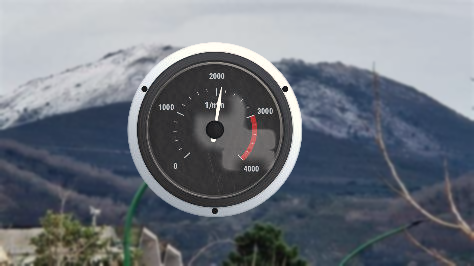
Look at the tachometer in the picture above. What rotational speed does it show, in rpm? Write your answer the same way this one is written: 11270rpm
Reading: 2100rpm
